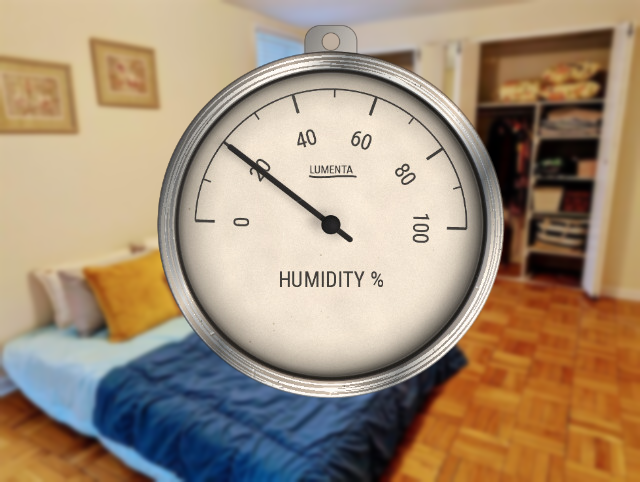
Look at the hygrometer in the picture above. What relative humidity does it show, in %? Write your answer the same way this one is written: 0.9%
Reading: 20%
